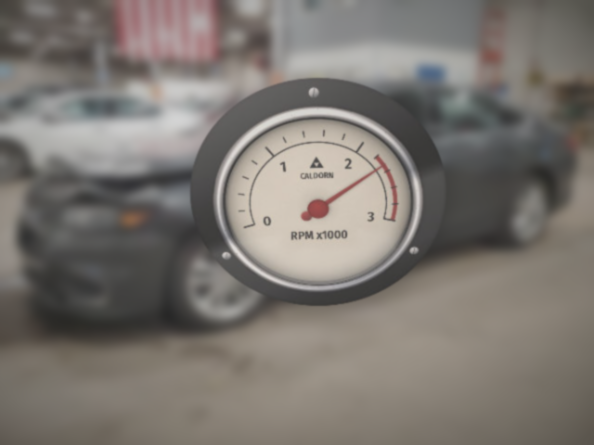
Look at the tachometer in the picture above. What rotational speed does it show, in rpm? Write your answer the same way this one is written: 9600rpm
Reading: 2300rpm
